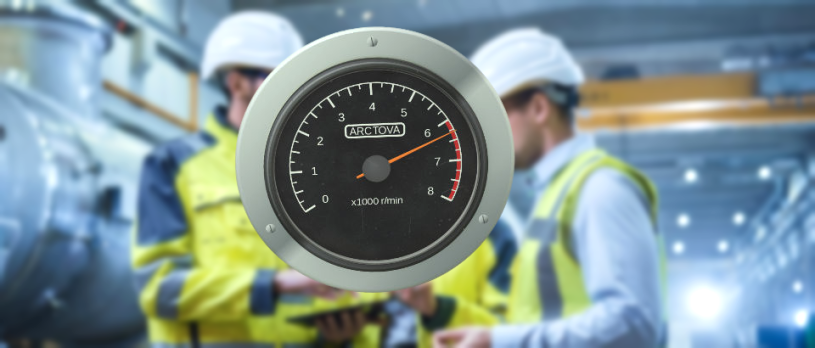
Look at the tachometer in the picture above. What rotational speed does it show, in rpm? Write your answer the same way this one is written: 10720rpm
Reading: 6250rpm
